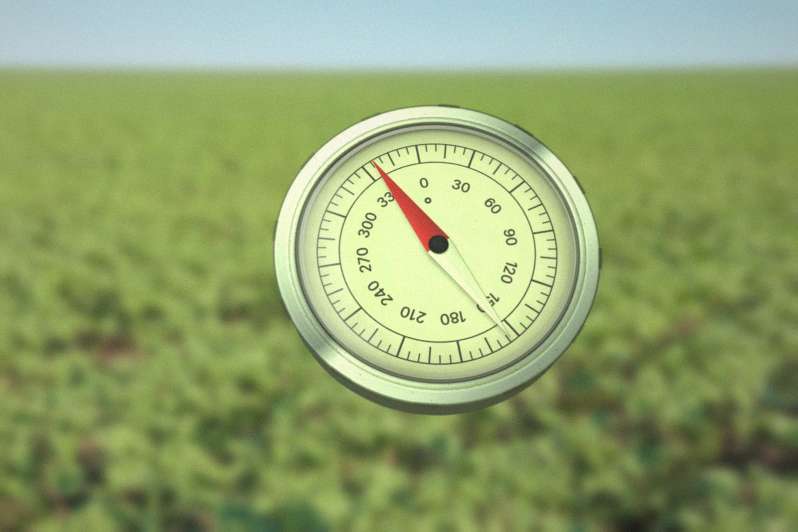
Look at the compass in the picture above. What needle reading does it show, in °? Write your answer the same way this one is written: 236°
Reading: 335°
